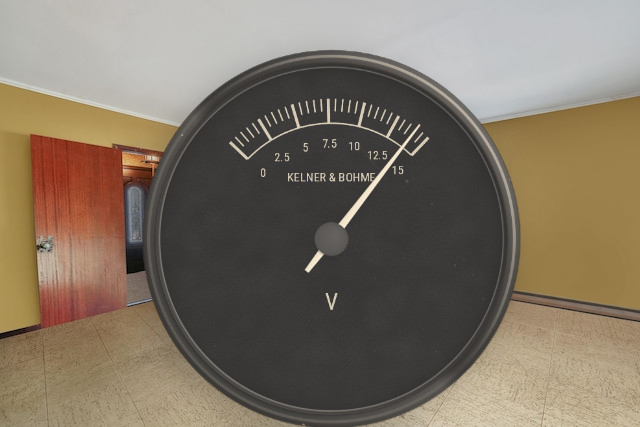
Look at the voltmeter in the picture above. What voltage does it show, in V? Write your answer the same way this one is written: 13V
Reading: 14V
